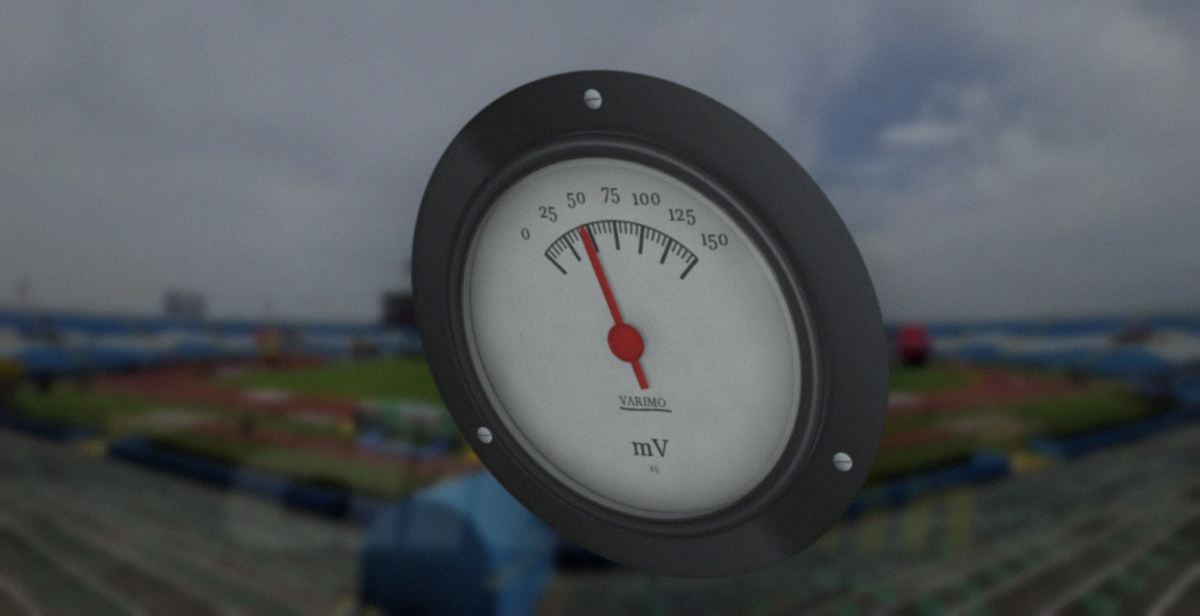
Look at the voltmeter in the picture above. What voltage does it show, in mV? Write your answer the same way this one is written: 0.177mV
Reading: 50mV
